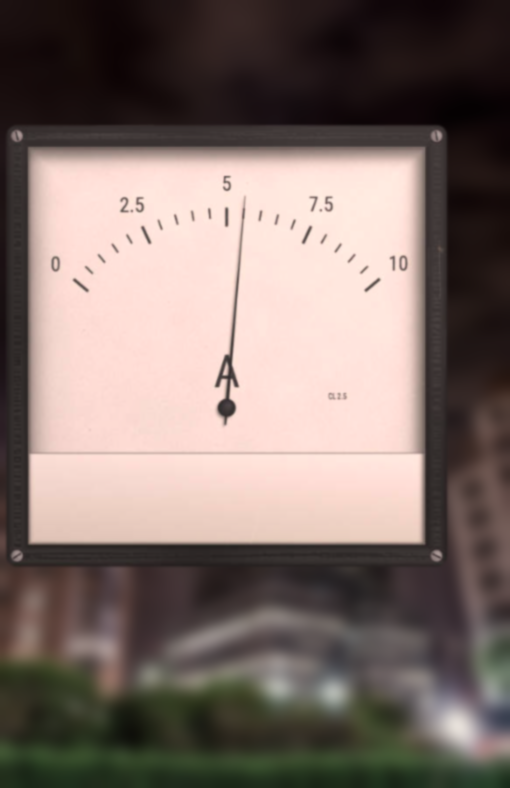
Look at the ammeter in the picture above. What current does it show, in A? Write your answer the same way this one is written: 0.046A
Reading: 5.5A
